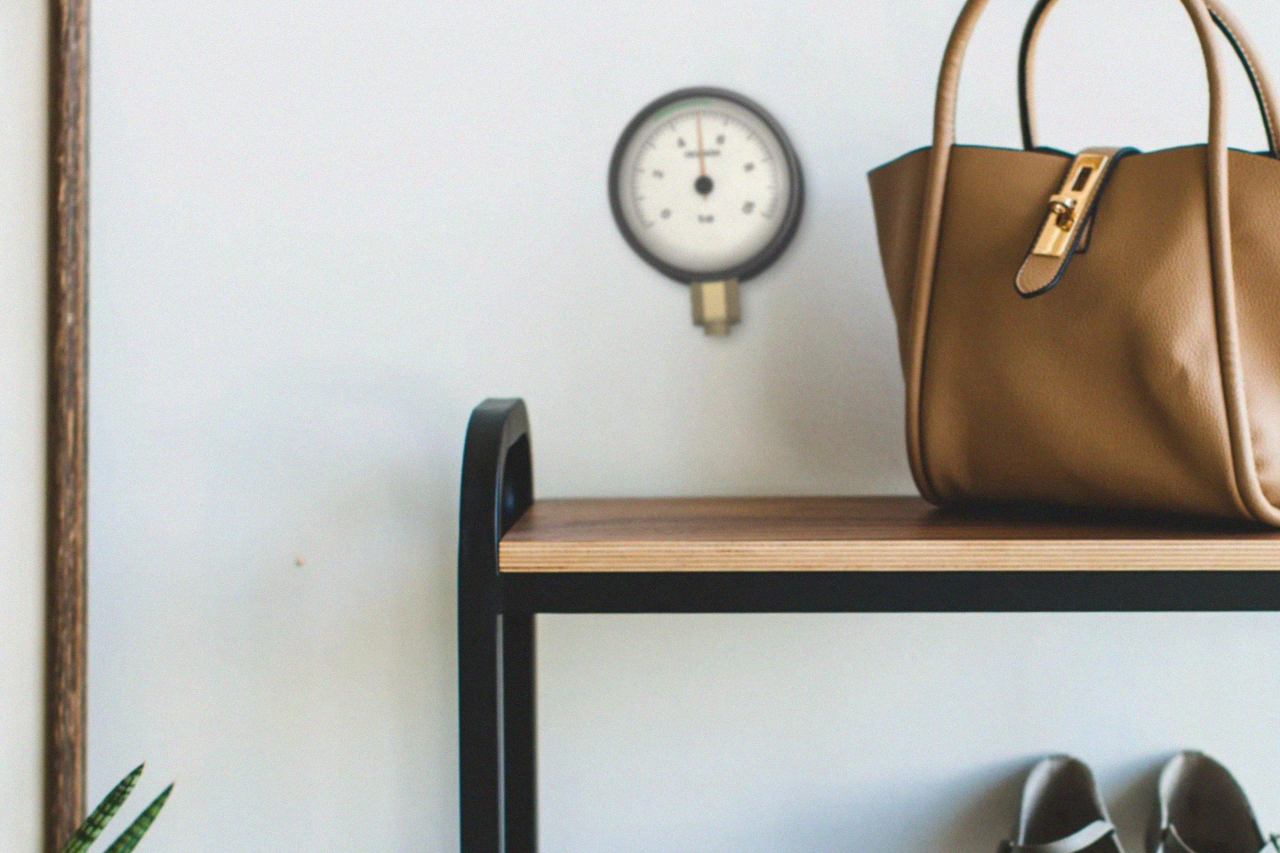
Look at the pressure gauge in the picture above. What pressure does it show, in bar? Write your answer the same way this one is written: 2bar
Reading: 5bar
